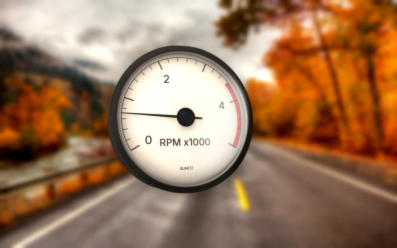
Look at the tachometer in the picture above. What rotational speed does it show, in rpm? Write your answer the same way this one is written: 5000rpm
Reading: 700rpm
